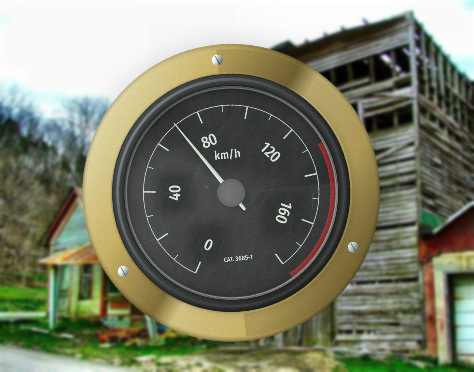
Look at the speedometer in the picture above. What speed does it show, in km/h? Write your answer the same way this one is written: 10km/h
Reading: 70km/h
